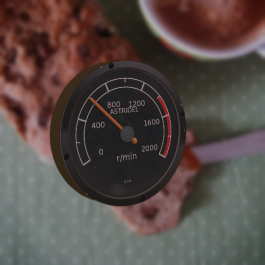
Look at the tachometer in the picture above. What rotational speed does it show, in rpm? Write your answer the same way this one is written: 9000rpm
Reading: 600rpm
